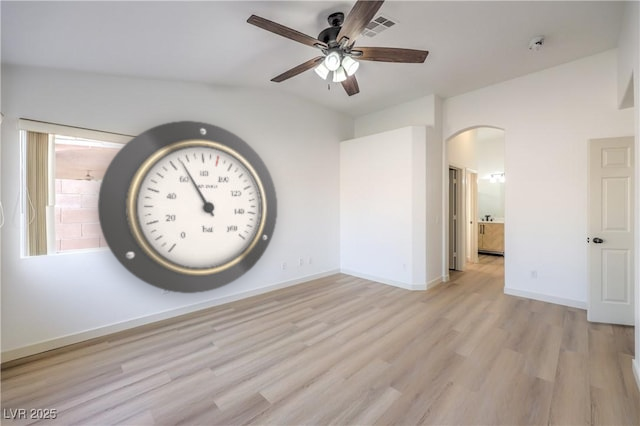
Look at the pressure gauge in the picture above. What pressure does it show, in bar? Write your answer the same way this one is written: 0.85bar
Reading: 65bar
